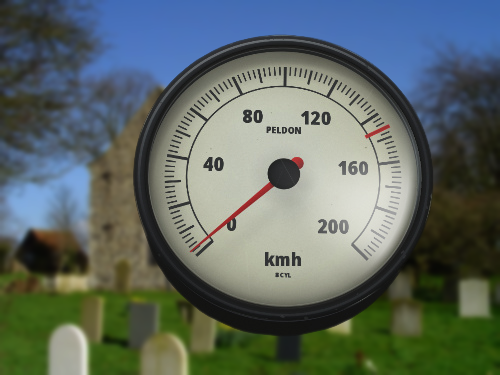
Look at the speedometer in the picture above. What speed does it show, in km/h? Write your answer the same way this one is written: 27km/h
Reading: 2km/h
